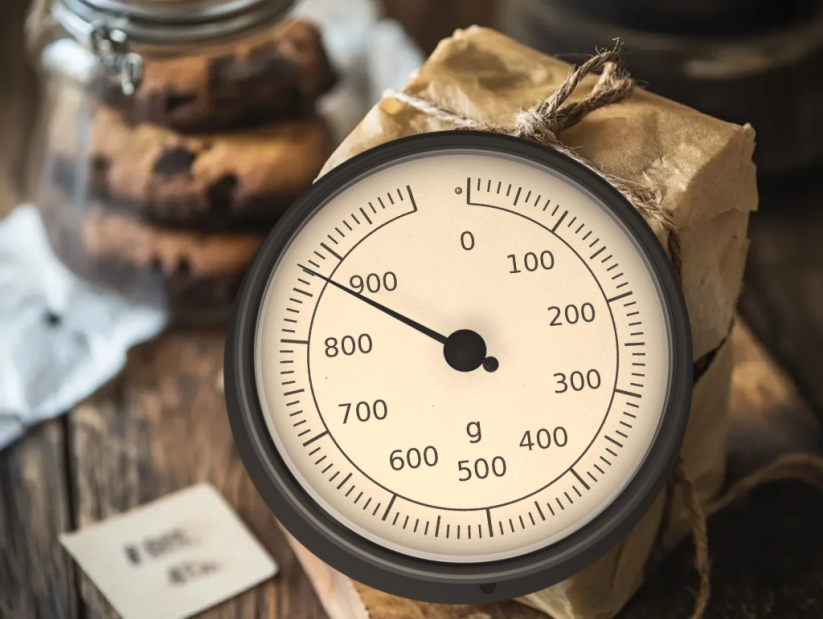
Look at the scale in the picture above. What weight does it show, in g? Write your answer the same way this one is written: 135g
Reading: 870g
